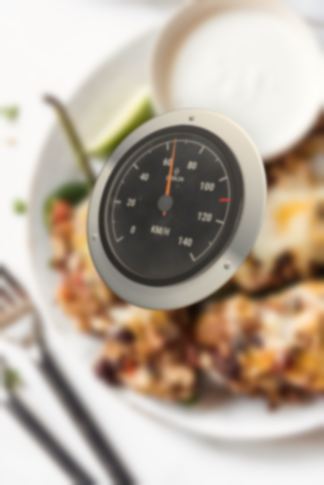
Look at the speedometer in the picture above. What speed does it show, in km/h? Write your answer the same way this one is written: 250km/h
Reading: 65km/h
